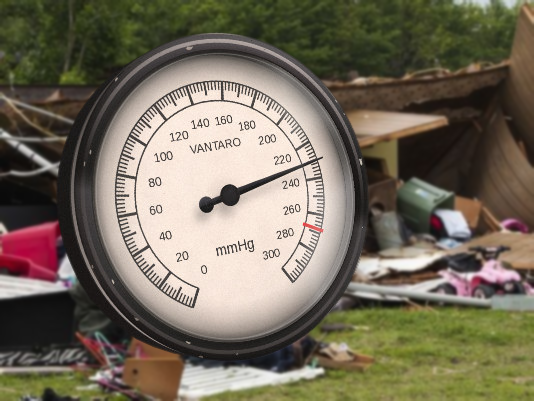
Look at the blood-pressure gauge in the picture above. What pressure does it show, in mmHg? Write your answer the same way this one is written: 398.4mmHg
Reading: 230mmHg
